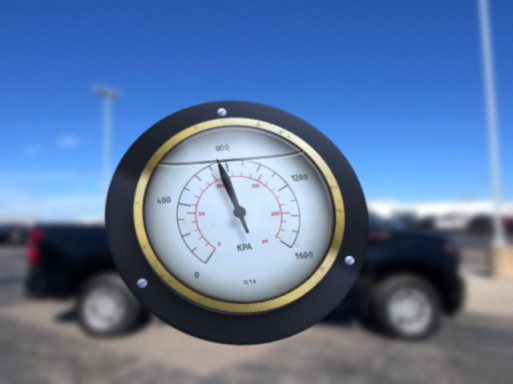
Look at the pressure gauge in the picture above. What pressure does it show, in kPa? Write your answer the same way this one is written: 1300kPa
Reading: 750kPa
